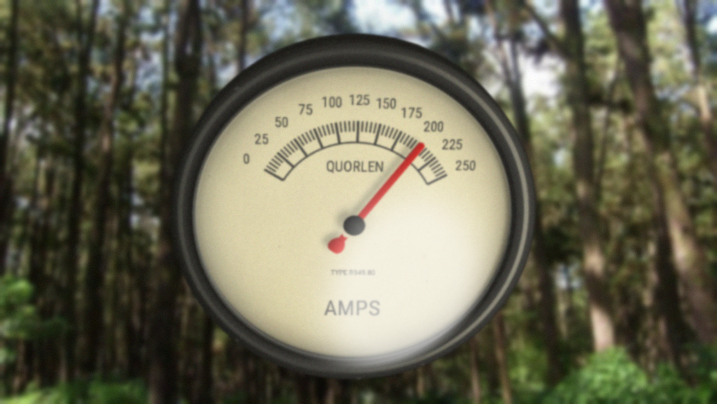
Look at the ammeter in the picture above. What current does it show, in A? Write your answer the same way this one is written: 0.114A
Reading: 200A
